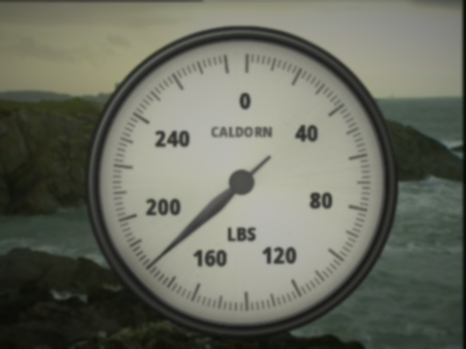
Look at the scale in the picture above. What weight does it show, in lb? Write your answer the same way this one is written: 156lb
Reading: 180lb
